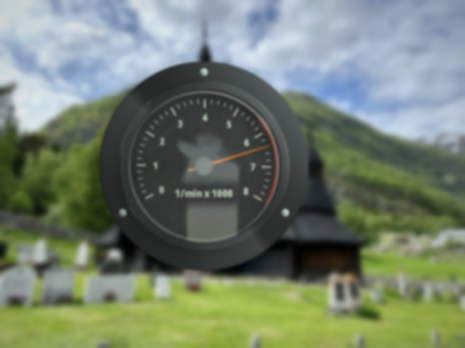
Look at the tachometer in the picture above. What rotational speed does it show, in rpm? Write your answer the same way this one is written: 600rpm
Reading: 6400rpm
